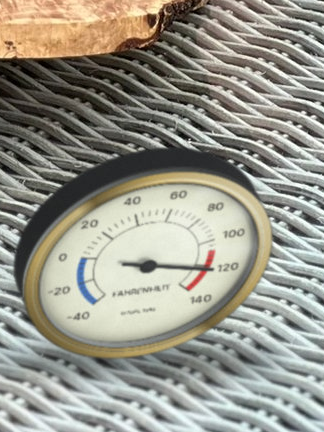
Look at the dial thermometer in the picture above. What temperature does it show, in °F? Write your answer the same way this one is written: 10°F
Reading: 120°F
